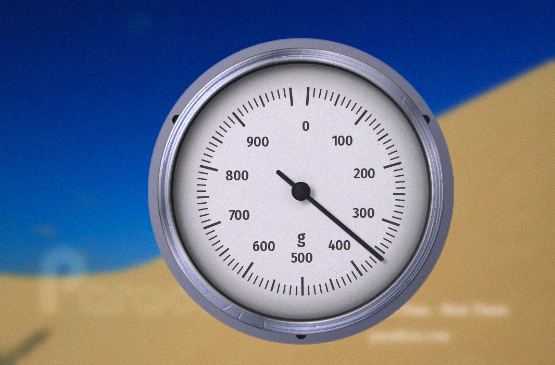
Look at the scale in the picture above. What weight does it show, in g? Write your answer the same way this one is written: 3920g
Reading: 360g
